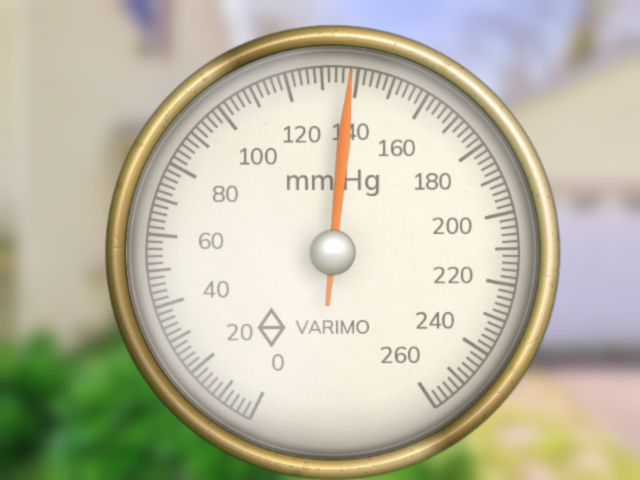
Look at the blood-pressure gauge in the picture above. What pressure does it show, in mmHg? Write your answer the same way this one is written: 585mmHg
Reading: 138mmHg
